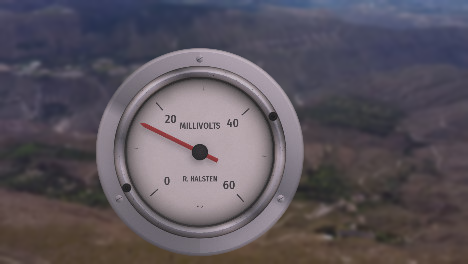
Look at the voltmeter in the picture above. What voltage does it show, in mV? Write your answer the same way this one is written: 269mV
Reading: 15mV
